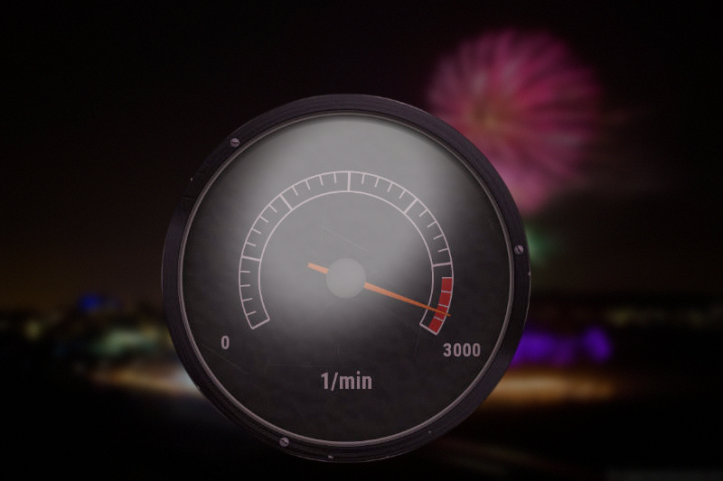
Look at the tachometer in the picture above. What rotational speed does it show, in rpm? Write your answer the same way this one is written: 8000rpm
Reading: 2850rpm
